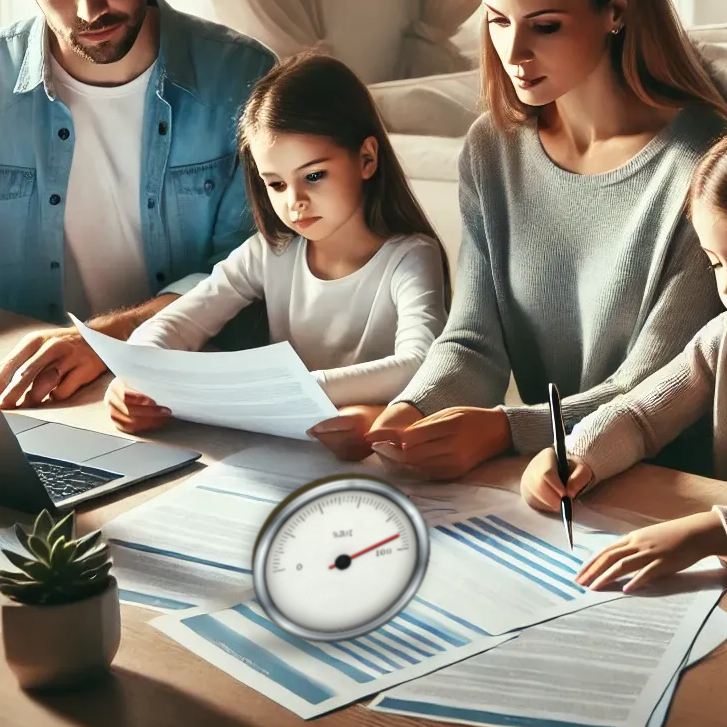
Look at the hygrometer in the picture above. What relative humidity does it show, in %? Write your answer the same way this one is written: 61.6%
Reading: 90%
